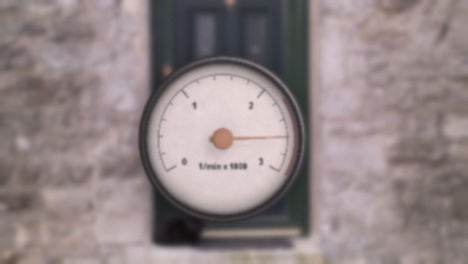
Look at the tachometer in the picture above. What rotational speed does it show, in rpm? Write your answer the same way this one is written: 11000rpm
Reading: 2600rpm
